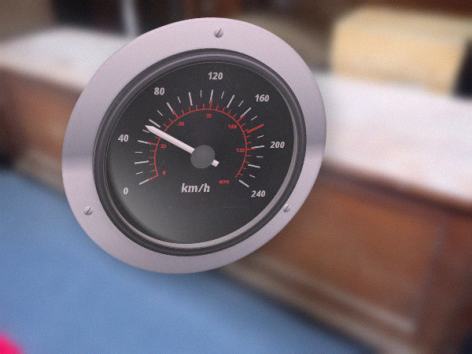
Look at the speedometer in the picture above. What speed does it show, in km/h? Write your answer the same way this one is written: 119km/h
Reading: 55km/h
